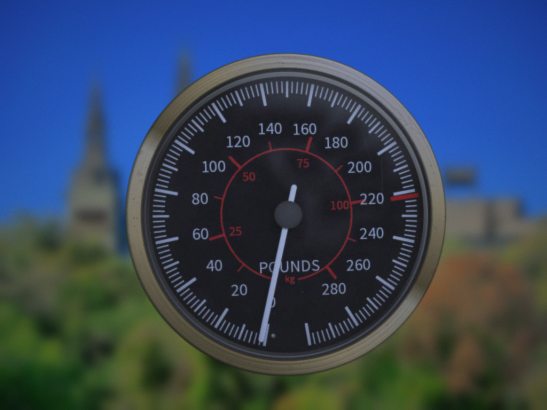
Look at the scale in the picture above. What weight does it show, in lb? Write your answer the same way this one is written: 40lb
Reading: 2lb
